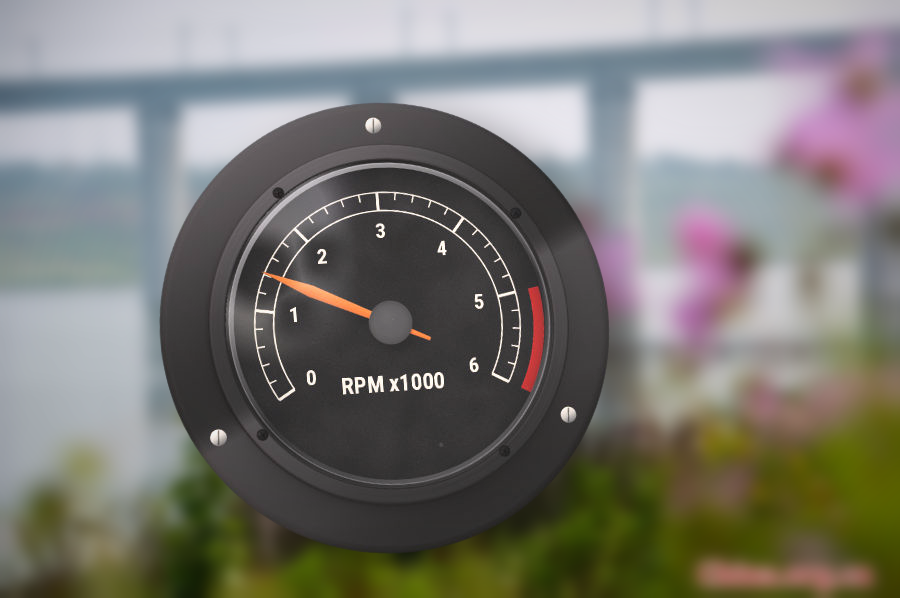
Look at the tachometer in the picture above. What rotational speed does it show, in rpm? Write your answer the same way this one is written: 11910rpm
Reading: 1400rpm
